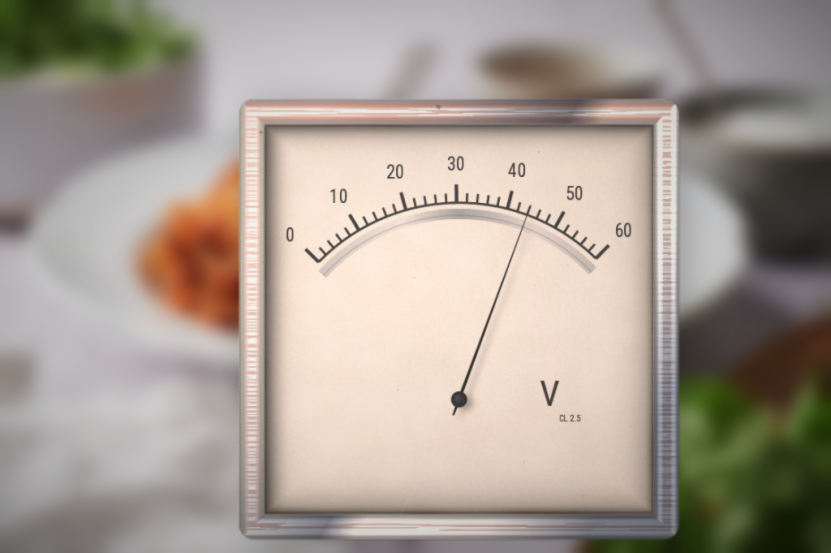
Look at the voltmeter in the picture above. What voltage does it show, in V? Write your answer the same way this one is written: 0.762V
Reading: 44V
